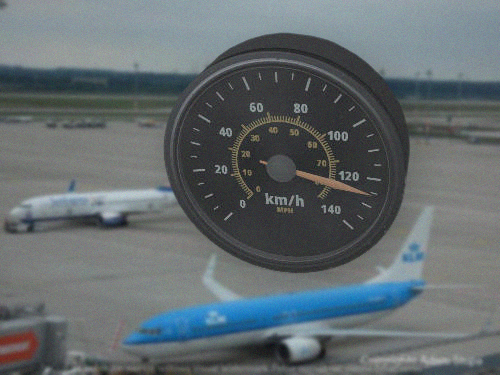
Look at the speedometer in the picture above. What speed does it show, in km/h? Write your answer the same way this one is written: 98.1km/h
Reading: 125km/h
